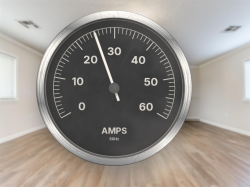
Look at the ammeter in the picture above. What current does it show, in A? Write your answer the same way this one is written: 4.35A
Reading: 25A
